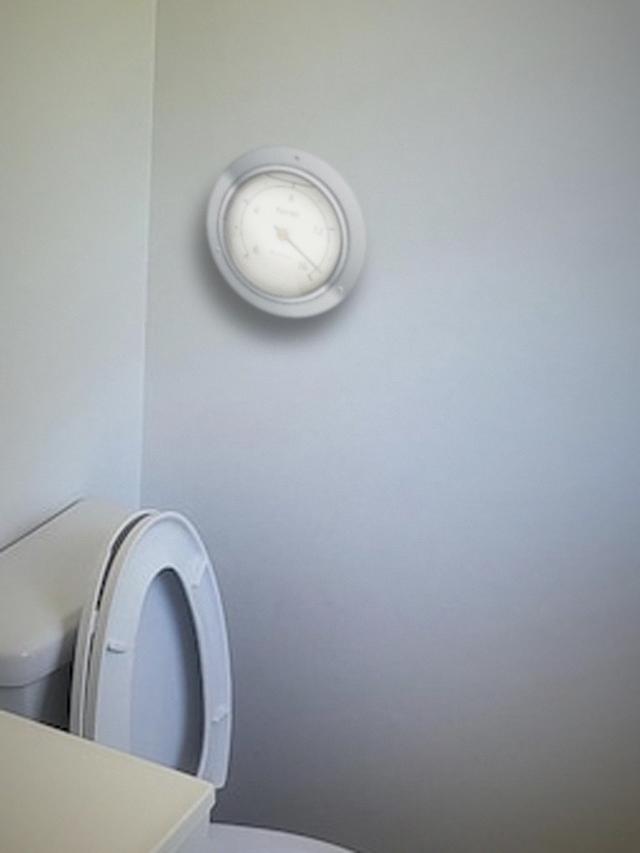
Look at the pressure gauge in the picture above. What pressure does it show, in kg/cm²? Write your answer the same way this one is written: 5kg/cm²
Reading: 15kg/cm²
